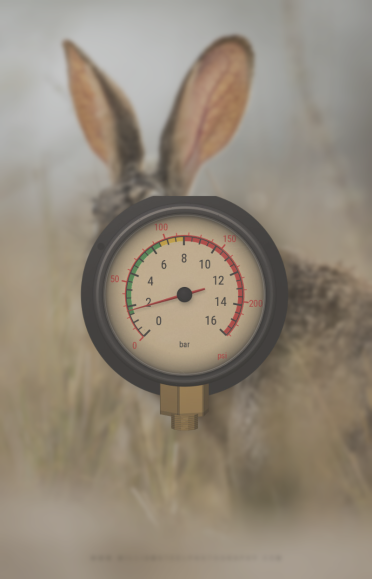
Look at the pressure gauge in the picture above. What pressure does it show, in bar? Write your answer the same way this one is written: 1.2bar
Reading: 1.75bar
